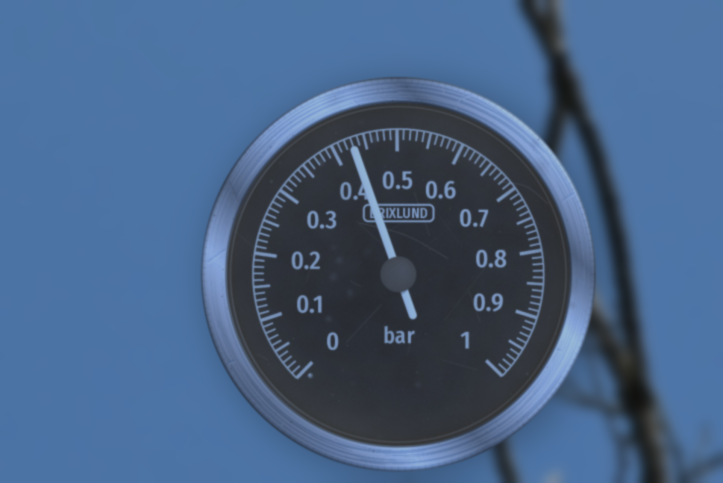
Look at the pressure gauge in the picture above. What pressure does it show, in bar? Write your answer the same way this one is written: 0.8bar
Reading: 0.43bar
